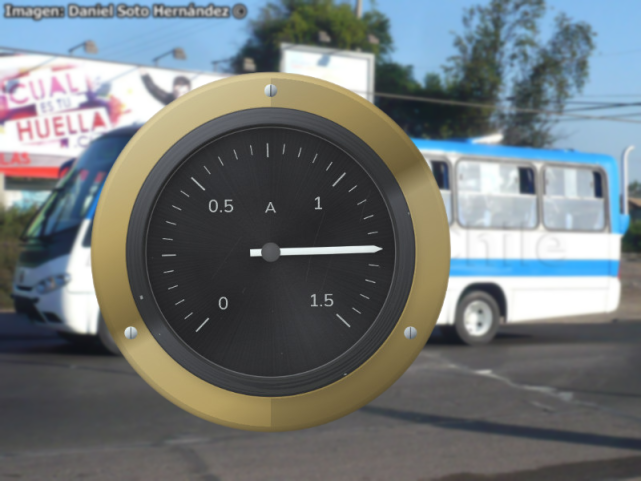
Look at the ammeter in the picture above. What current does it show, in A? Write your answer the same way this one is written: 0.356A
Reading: 1.25A
